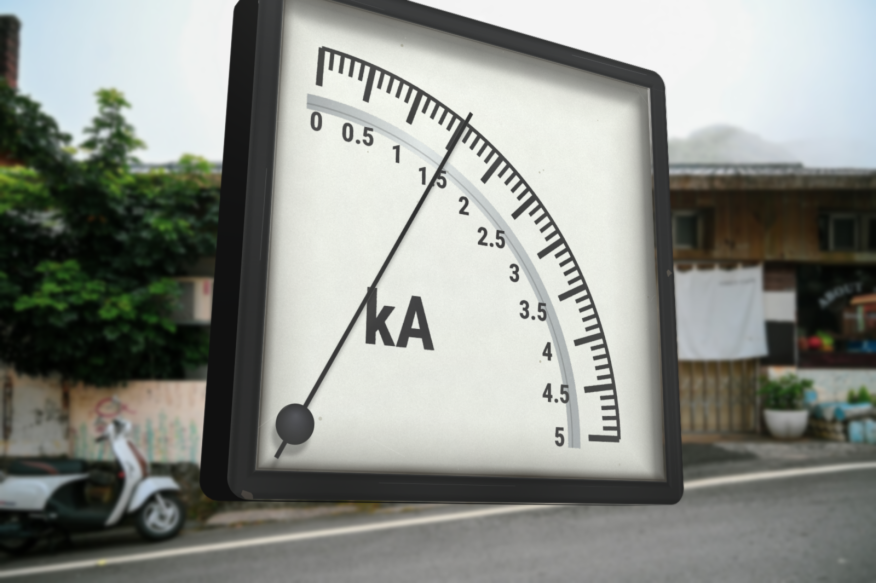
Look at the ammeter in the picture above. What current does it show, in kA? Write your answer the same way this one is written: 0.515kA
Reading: 1.5kA
